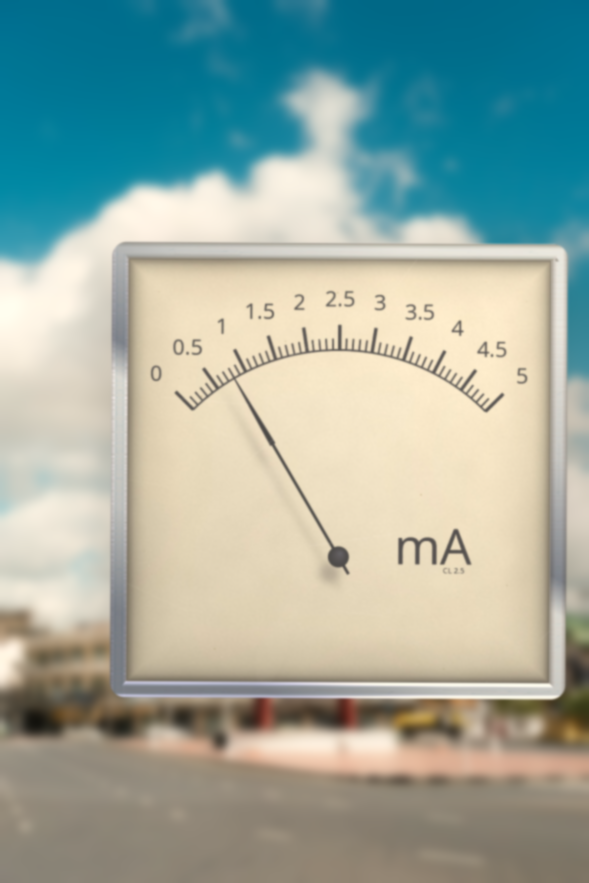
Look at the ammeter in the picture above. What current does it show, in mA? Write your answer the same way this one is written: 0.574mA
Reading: 0.8mA
